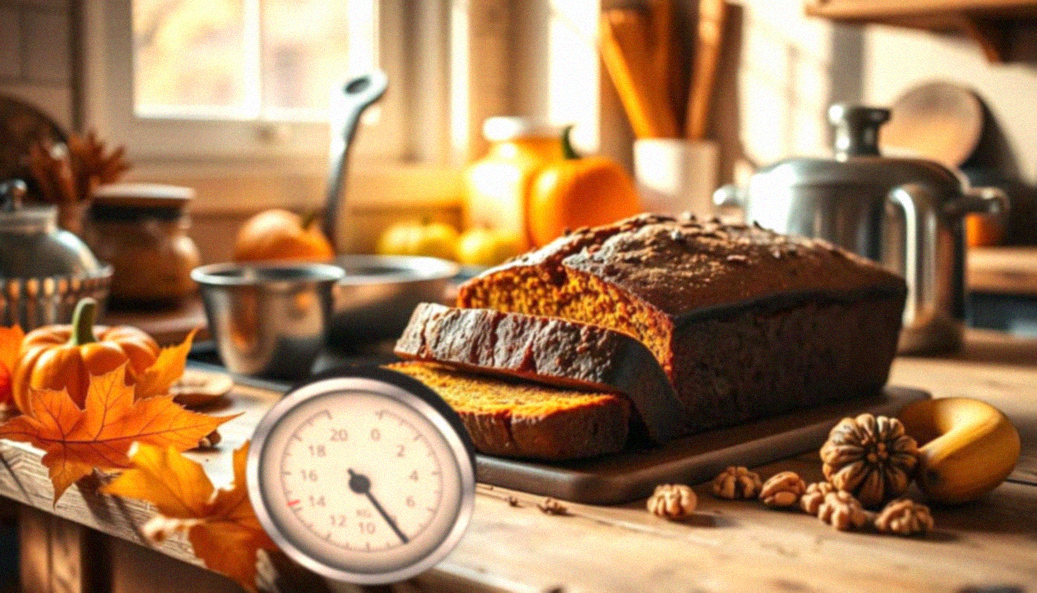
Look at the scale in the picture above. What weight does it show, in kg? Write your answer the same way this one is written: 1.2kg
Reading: 8kg
